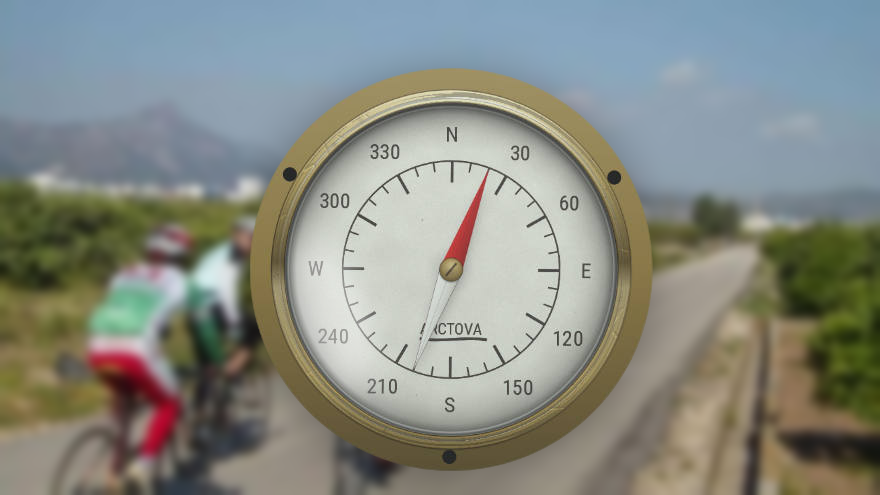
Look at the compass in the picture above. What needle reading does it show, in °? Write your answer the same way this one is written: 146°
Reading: 20°
